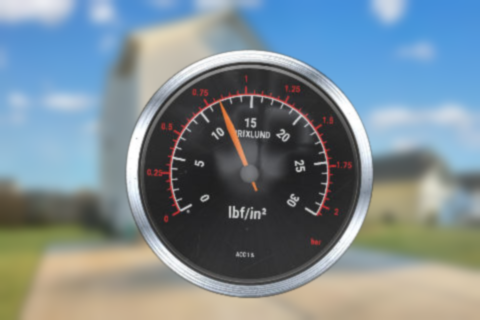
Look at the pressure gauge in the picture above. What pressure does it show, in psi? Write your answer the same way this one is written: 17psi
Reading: 12psi
